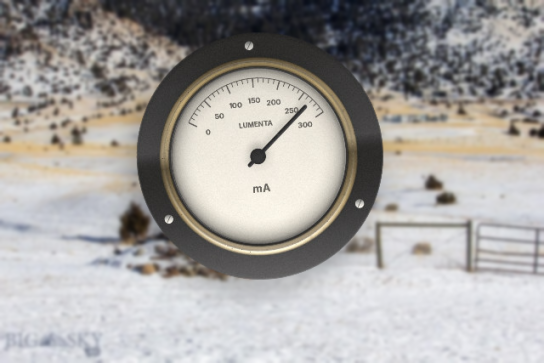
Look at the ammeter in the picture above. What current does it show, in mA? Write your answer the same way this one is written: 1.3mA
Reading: 270mA
